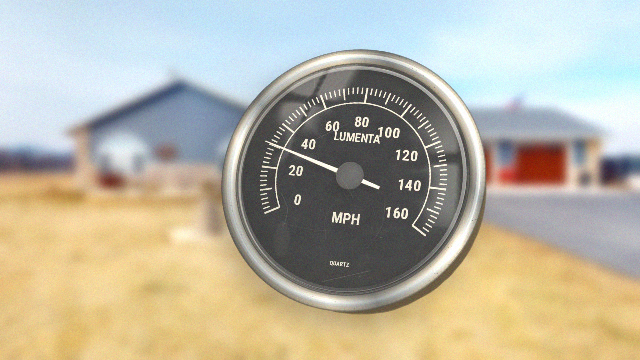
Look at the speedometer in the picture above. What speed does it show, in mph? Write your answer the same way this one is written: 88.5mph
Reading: 30mph
